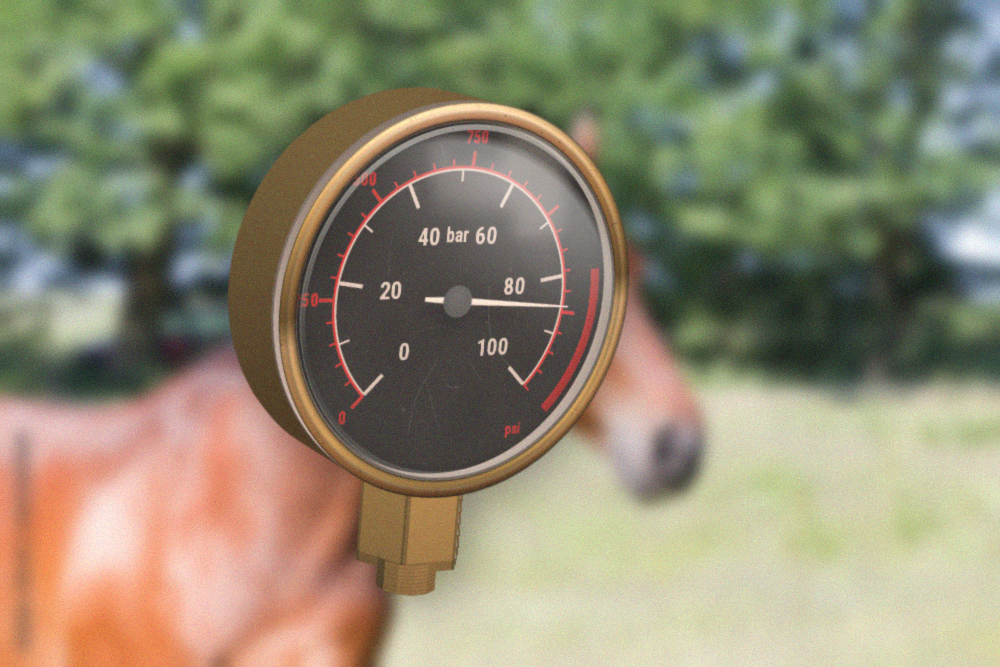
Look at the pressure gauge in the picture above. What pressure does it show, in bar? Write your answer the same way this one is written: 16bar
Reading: 85bar
